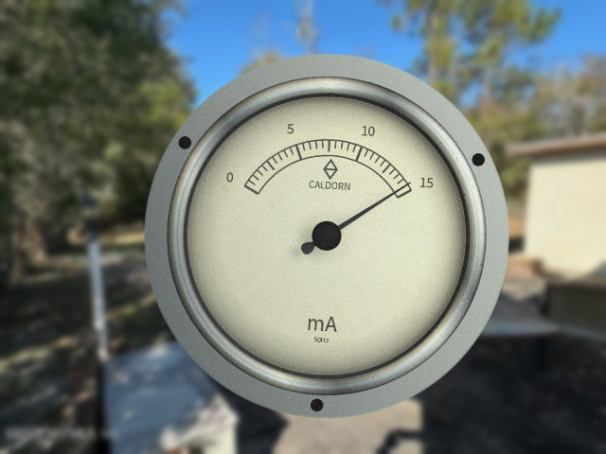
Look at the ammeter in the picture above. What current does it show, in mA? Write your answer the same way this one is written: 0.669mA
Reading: 14.5mA
